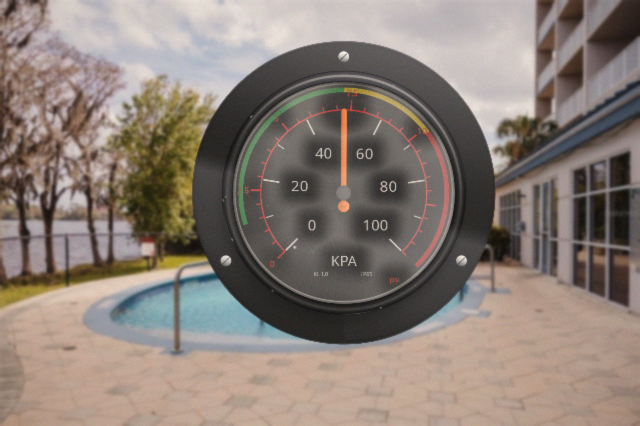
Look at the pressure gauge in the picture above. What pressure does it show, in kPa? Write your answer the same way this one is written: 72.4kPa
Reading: 50kPa
